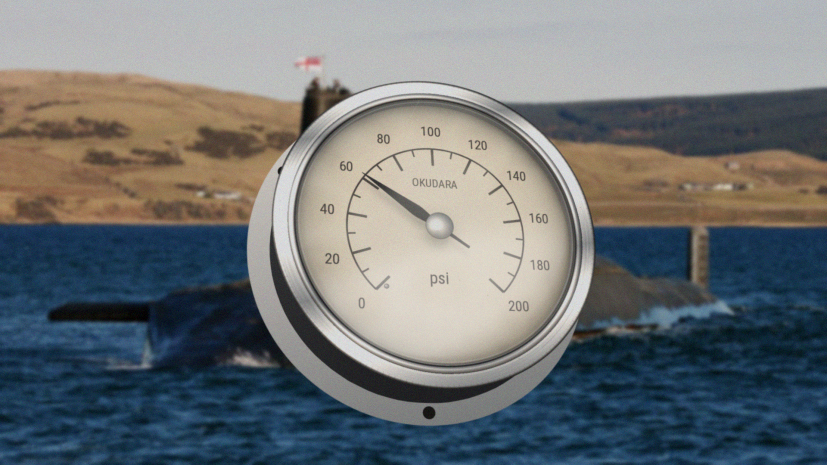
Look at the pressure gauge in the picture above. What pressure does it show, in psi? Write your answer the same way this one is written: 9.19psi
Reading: 60psi
